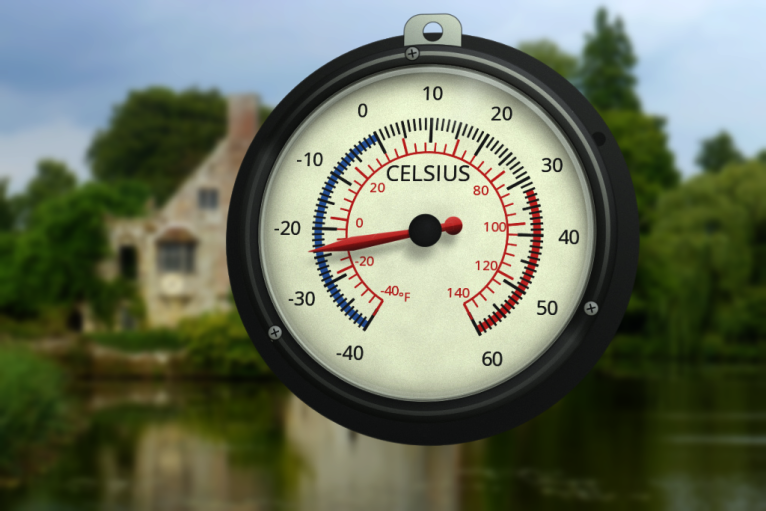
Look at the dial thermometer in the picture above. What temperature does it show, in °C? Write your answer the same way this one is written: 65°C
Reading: -24°C
